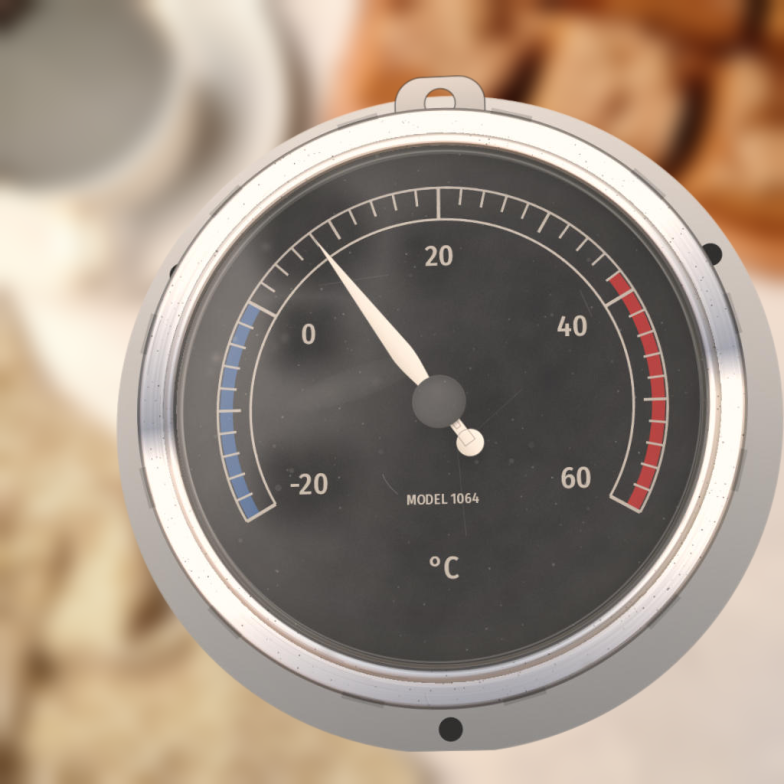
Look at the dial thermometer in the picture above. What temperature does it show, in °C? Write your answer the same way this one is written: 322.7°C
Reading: 8°C
